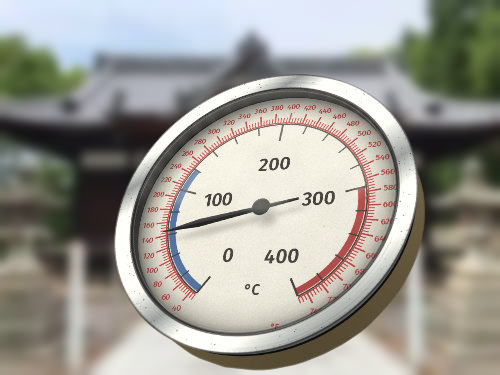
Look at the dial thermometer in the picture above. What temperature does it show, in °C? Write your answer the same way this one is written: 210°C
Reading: 60°C
